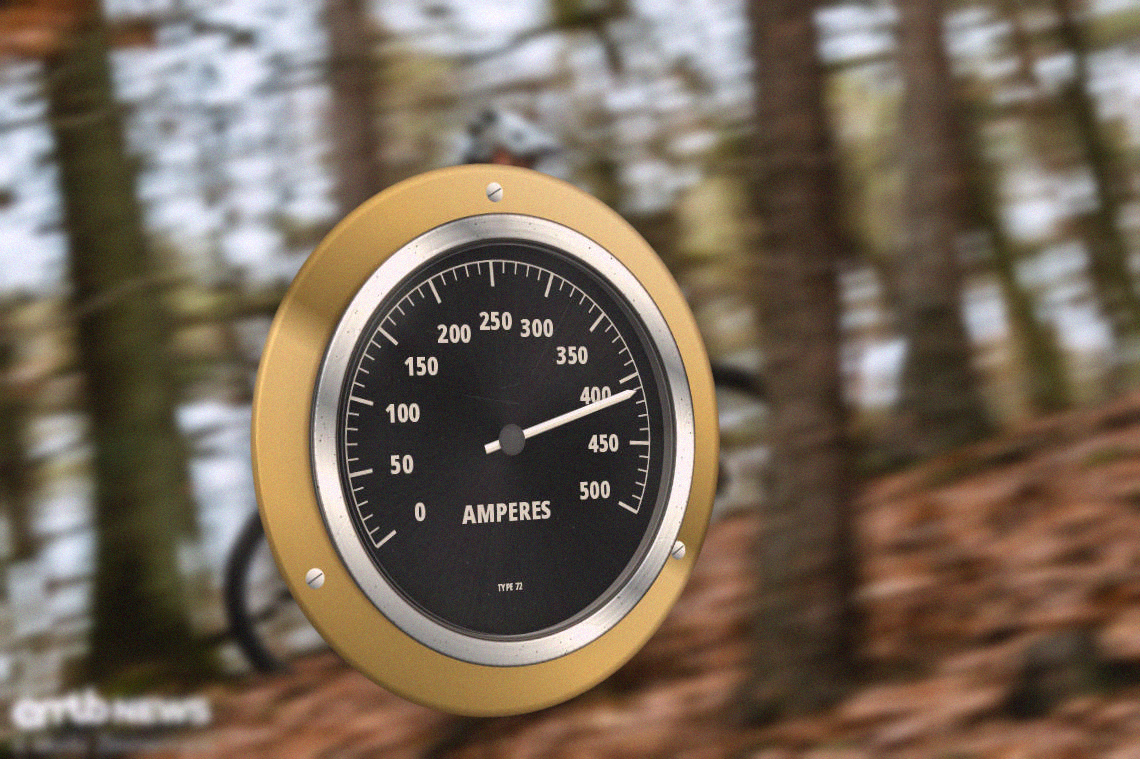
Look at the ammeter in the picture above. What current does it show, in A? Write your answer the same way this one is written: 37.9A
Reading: 410A
